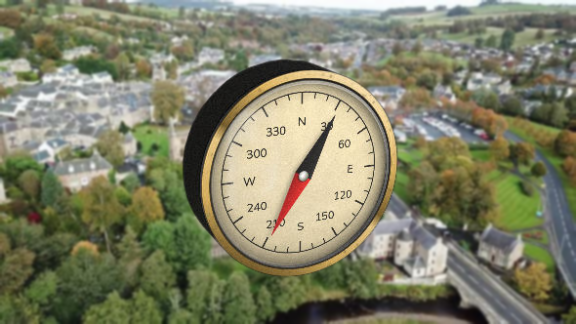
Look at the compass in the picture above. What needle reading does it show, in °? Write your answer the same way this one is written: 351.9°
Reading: 210°
